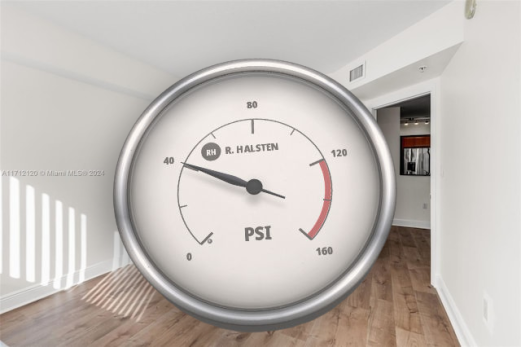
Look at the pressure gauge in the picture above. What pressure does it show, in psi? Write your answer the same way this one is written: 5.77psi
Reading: 40psi
